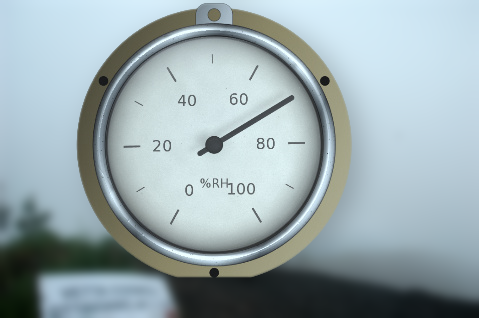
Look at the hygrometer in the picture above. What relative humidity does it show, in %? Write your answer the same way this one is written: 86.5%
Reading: 70%
